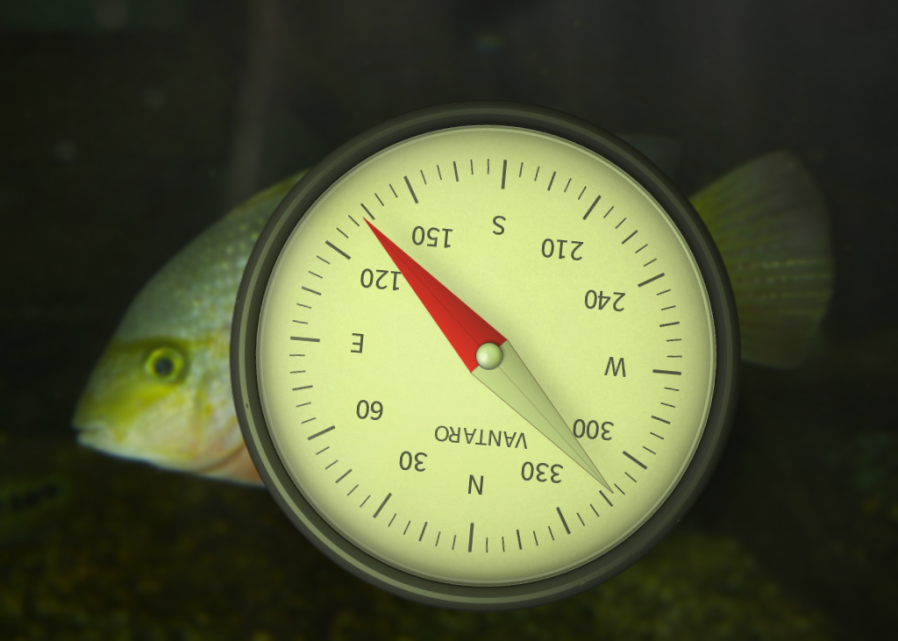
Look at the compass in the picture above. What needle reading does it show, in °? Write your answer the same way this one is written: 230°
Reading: 132.5°
